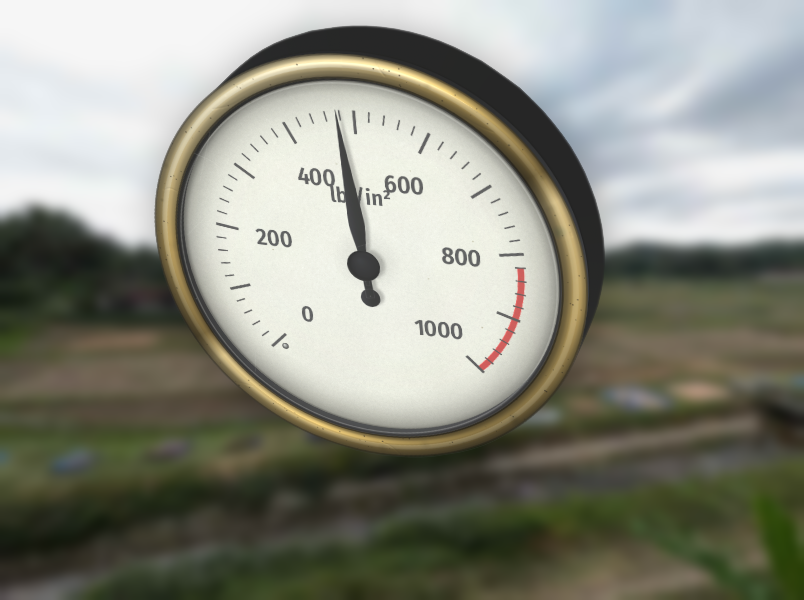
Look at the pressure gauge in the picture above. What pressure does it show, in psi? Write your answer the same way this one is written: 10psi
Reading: 480psi
